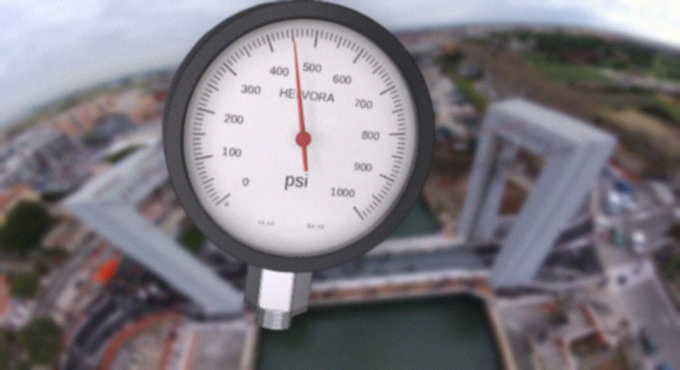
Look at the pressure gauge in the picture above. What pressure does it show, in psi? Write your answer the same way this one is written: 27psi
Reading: 450psi
